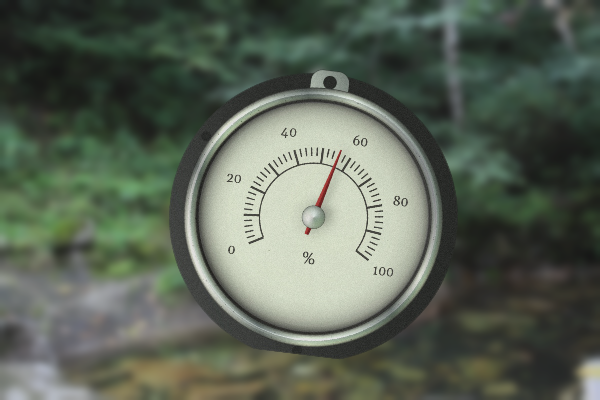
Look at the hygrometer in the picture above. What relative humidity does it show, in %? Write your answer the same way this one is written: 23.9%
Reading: 56%
